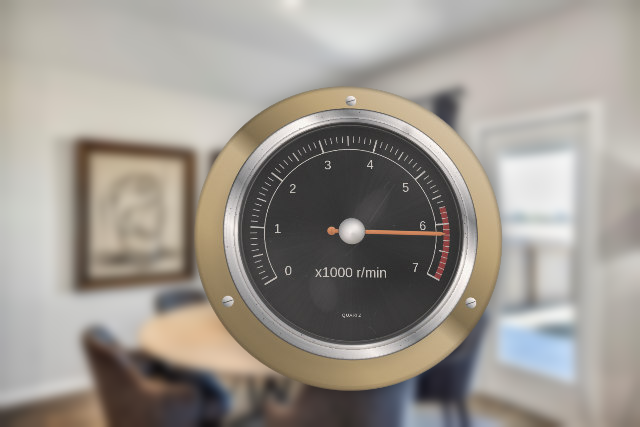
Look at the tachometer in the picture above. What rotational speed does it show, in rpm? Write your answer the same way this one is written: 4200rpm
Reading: 6200rpm
